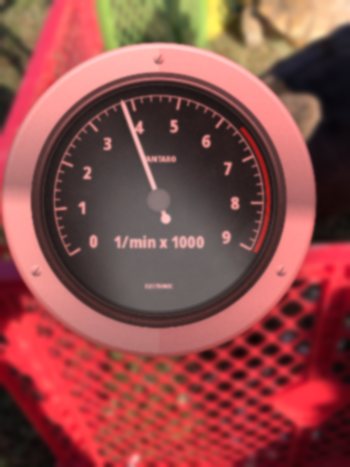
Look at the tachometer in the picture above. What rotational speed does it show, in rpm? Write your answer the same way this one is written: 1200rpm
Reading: 3800rpm
